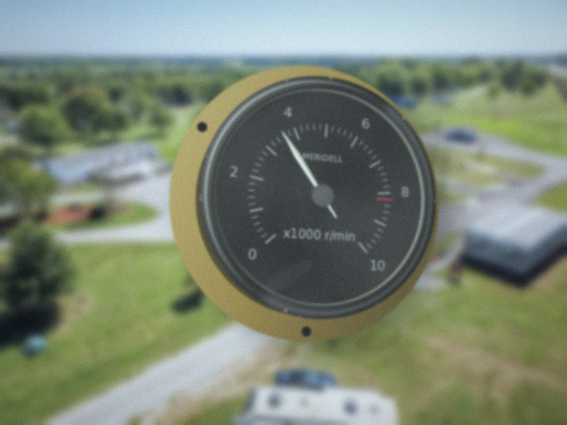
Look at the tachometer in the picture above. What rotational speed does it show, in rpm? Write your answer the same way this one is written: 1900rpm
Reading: 3600rpm
